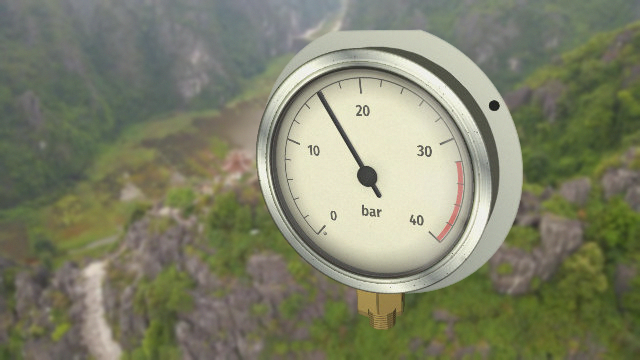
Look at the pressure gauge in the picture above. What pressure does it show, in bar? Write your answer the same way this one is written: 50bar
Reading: 16bar
